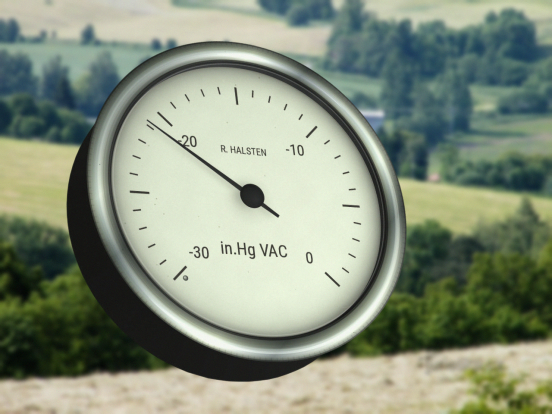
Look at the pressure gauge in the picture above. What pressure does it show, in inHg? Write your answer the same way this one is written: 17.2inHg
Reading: -21inHg
